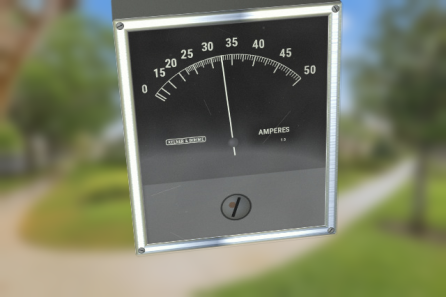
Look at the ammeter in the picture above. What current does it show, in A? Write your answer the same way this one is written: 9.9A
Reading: 32.5A
